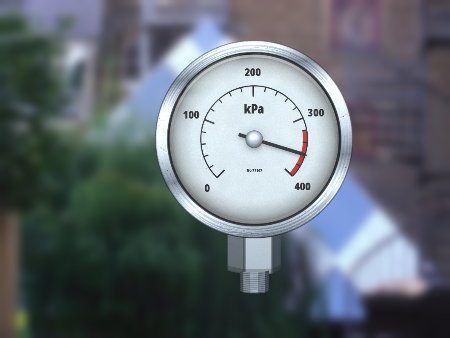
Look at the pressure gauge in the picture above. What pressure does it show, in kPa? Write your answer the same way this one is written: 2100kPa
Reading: 360kPa
